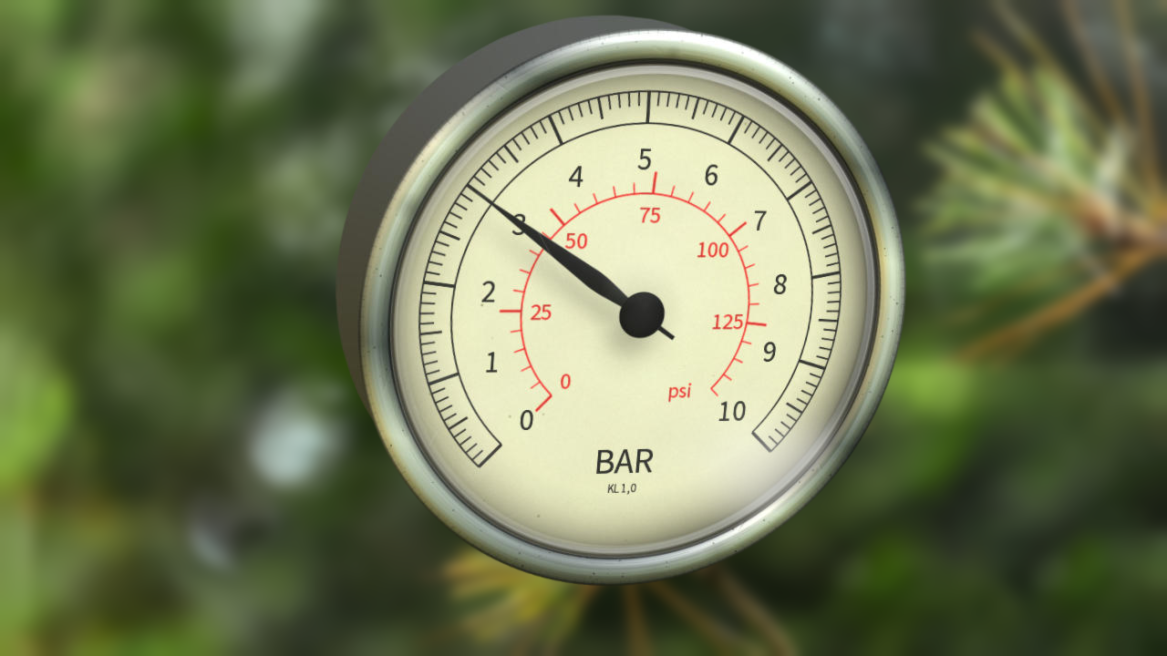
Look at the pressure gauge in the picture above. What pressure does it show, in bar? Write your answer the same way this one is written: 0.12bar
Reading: 3bar
